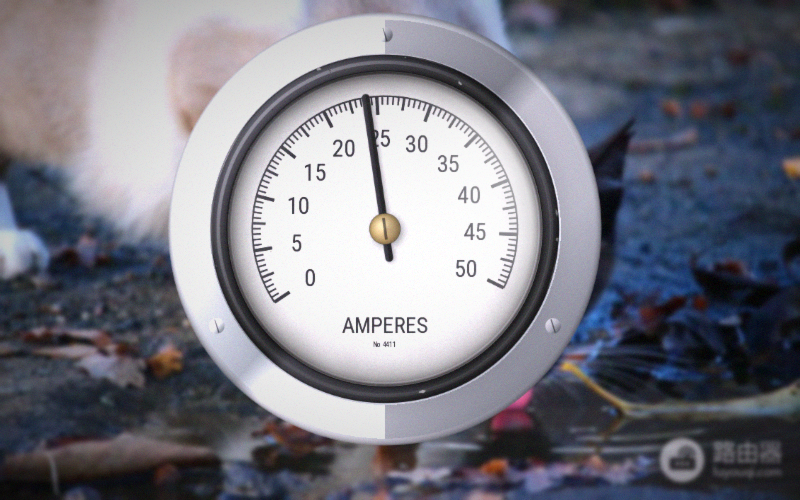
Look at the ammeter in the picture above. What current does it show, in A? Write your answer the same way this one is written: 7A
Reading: 24A
